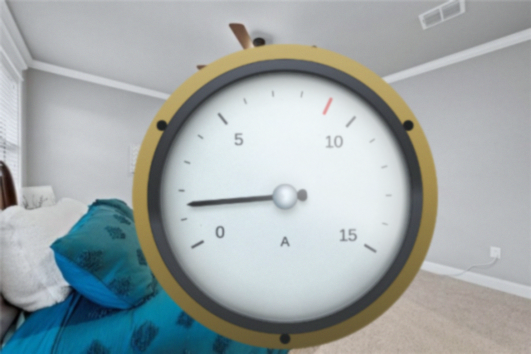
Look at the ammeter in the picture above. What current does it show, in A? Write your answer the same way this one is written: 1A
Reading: 1.5A
